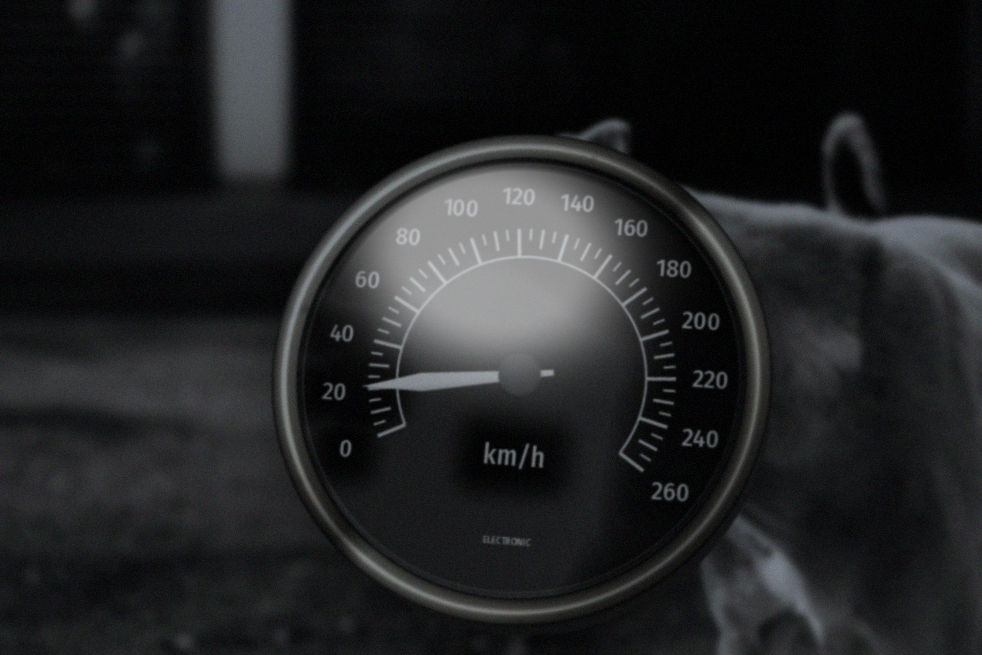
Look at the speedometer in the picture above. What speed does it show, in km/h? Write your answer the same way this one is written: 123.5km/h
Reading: 20km/h
